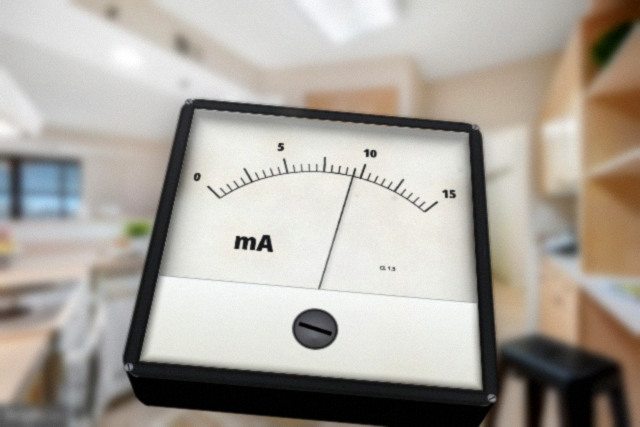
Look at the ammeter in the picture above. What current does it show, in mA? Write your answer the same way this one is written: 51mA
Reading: 9.5mA
